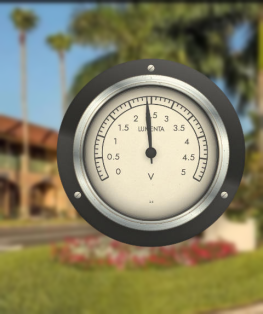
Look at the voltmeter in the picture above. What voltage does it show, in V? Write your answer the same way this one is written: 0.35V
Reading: 2.4V
